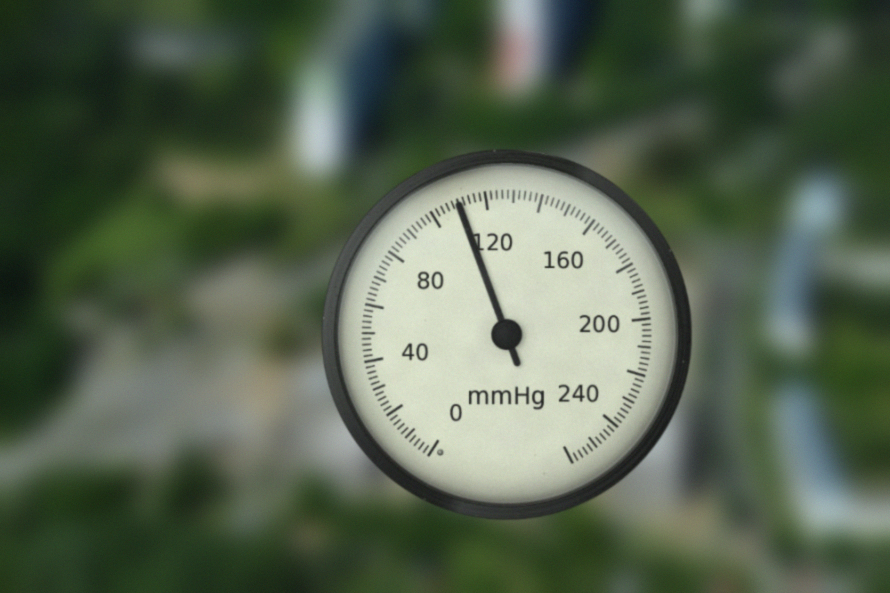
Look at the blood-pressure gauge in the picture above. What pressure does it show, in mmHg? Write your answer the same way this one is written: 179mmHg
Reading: 110mmHg
